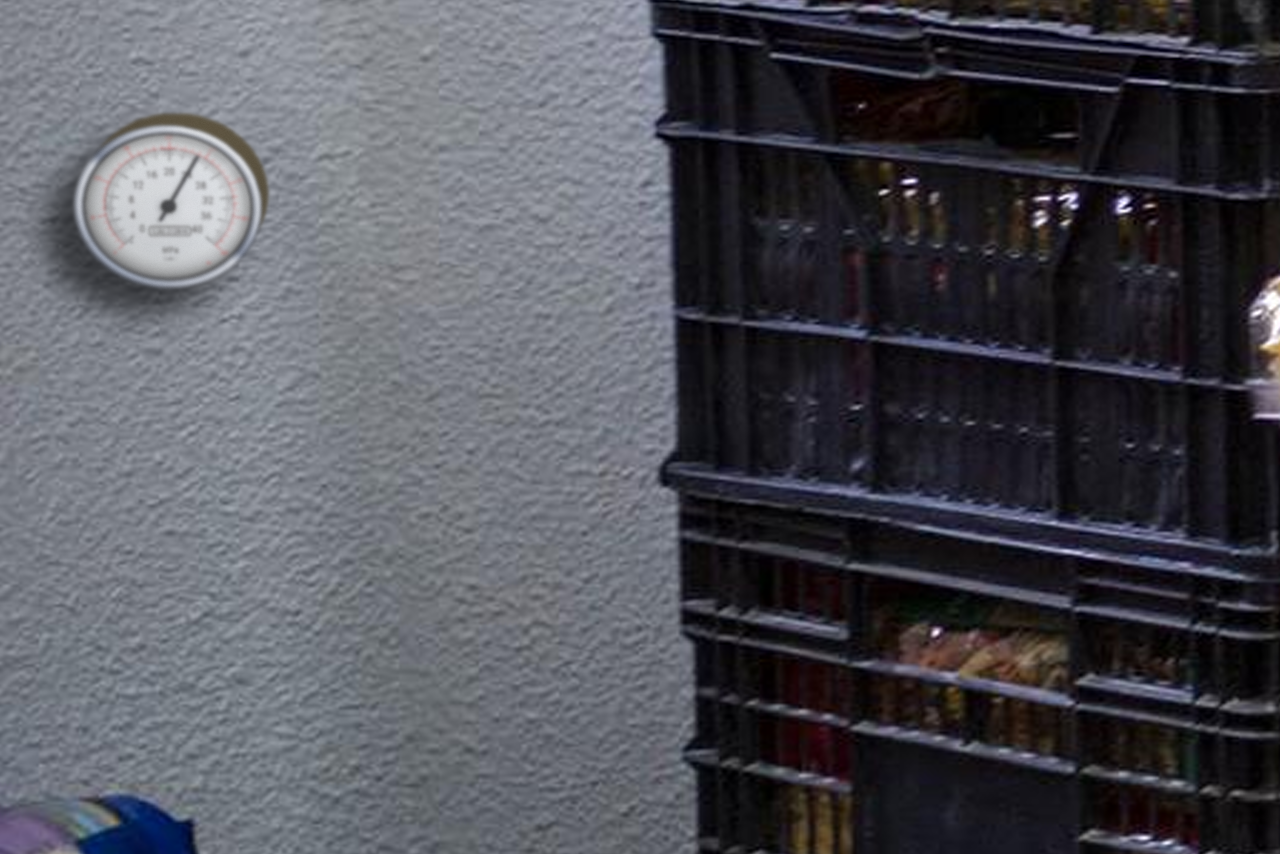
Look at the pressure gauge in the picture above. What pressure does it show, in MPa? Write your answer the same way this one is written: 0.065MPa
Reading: 24MPa
